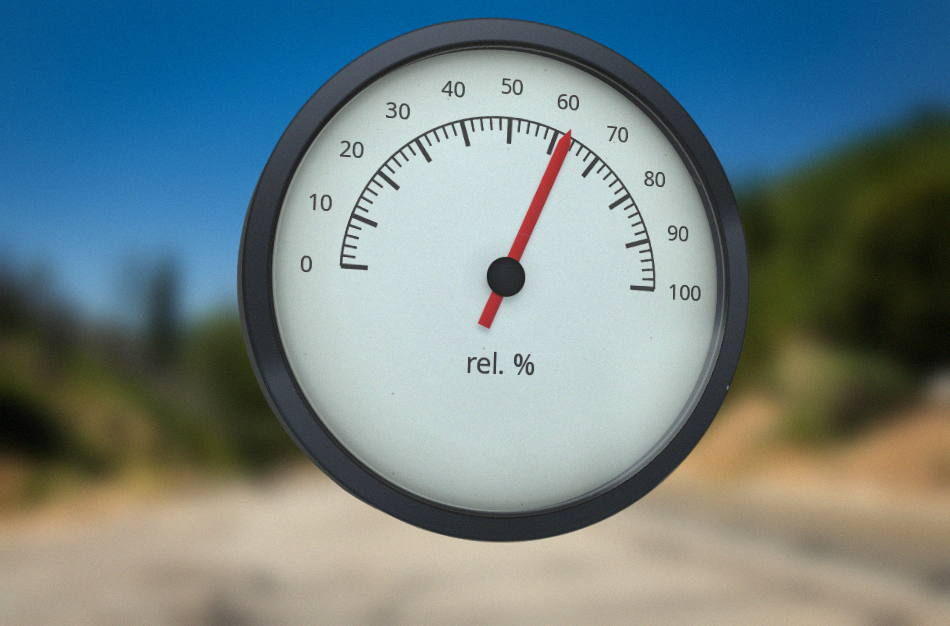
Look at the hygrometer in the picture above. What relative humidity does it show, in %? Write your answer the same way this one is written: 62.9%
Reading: 62%
